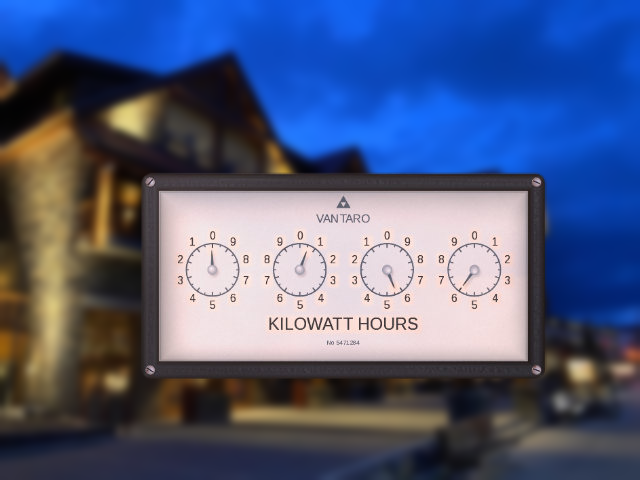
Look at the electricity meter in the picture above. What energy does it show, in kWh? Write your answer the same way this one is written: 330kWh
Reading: 56kWh
